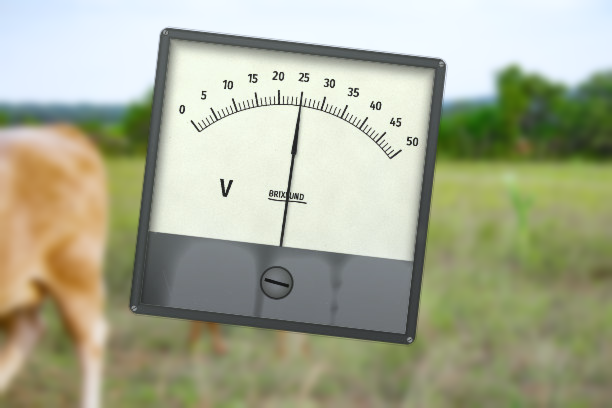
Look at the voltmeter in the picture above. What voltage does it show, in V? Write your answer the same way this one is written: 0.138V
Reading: 25V
